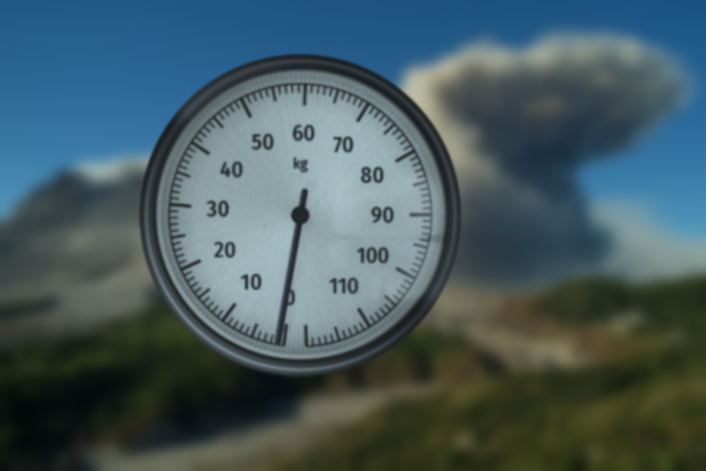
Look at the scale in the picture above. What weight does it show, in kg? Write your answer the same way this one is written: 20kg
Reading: 1kg
